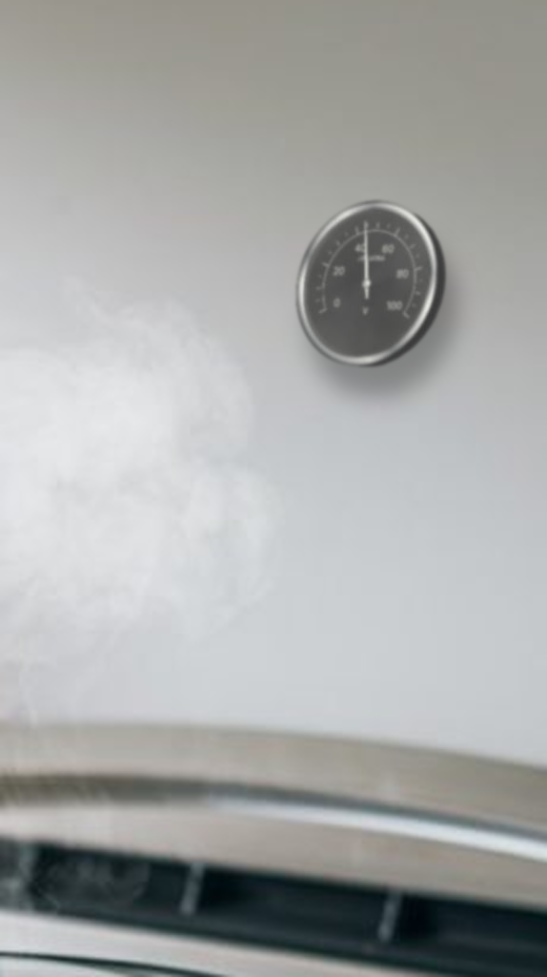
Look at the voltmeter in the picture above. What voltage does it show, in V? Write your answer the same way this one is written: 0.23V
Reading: 45V
